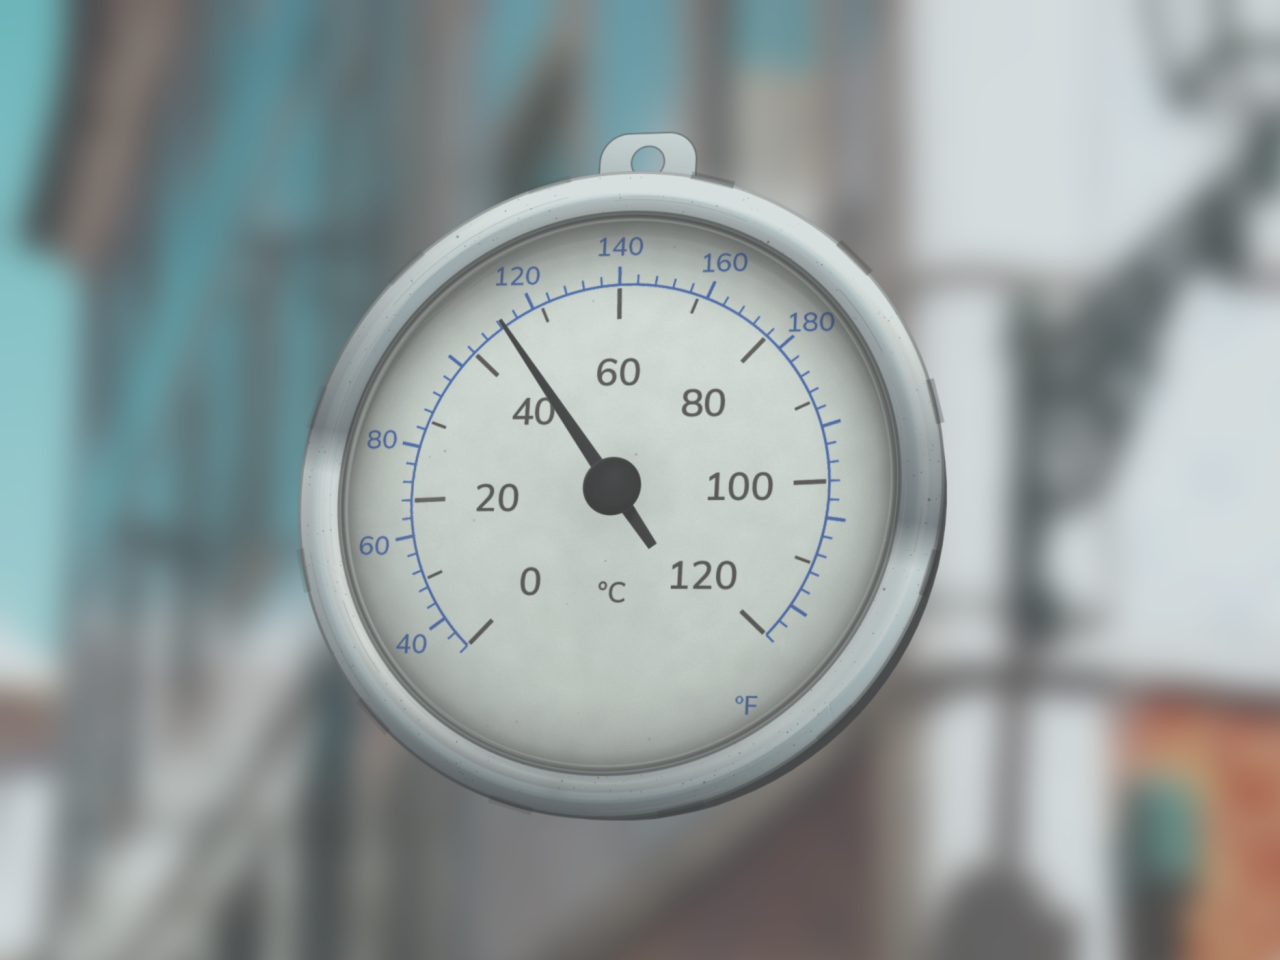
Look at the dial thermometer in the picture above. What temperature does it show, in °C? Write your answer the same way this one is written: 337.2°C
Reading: 45°C
